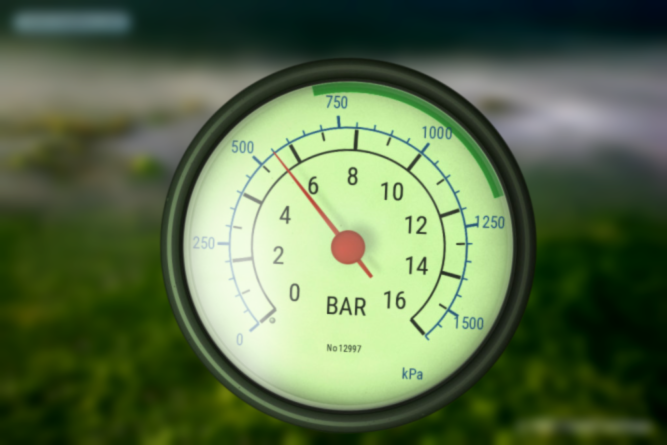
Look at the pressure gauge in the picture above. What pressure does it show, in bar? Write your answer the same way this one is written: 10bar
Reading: 5.5bar
